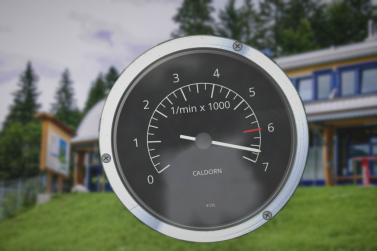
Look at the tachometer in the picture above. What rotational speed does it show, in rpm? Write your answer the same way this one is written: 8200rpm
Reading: 6625rpm
